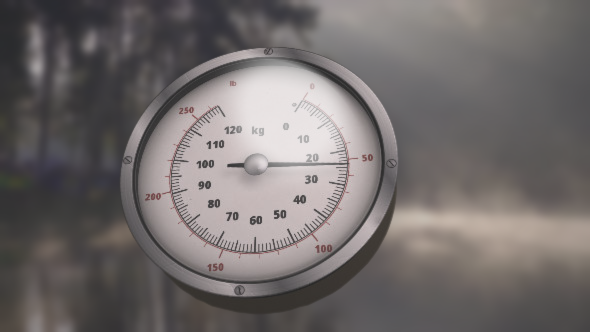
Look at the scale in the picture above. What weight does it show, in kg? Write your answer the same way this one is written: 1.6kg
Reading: 25kg
